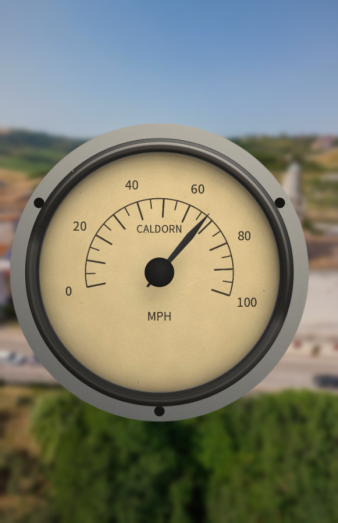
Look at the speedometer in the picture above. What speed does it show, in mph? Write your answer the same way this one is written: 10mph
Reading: 67.5mph
